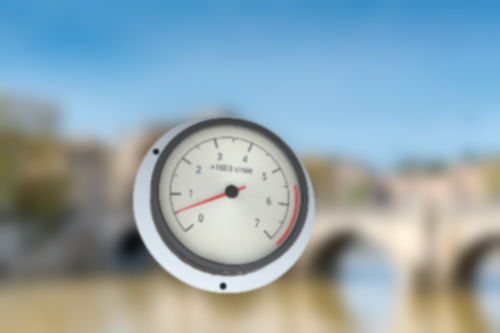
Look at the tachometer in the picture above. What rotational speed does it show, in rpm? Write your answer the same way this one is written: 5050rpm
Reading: 500rpm
